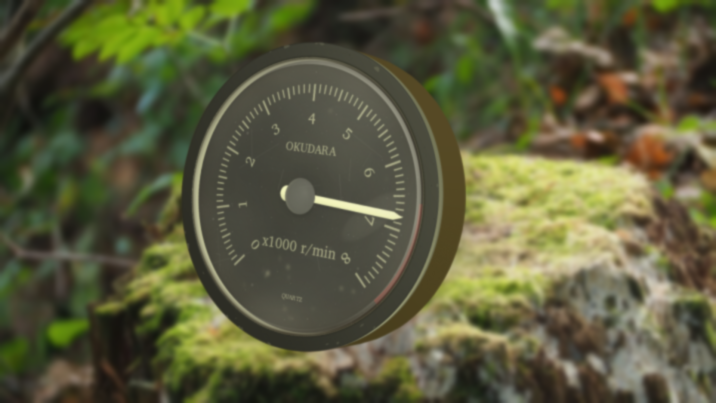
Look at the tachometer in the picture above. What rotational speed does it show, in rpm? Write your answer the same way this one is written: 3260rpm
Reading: 6800rpm
